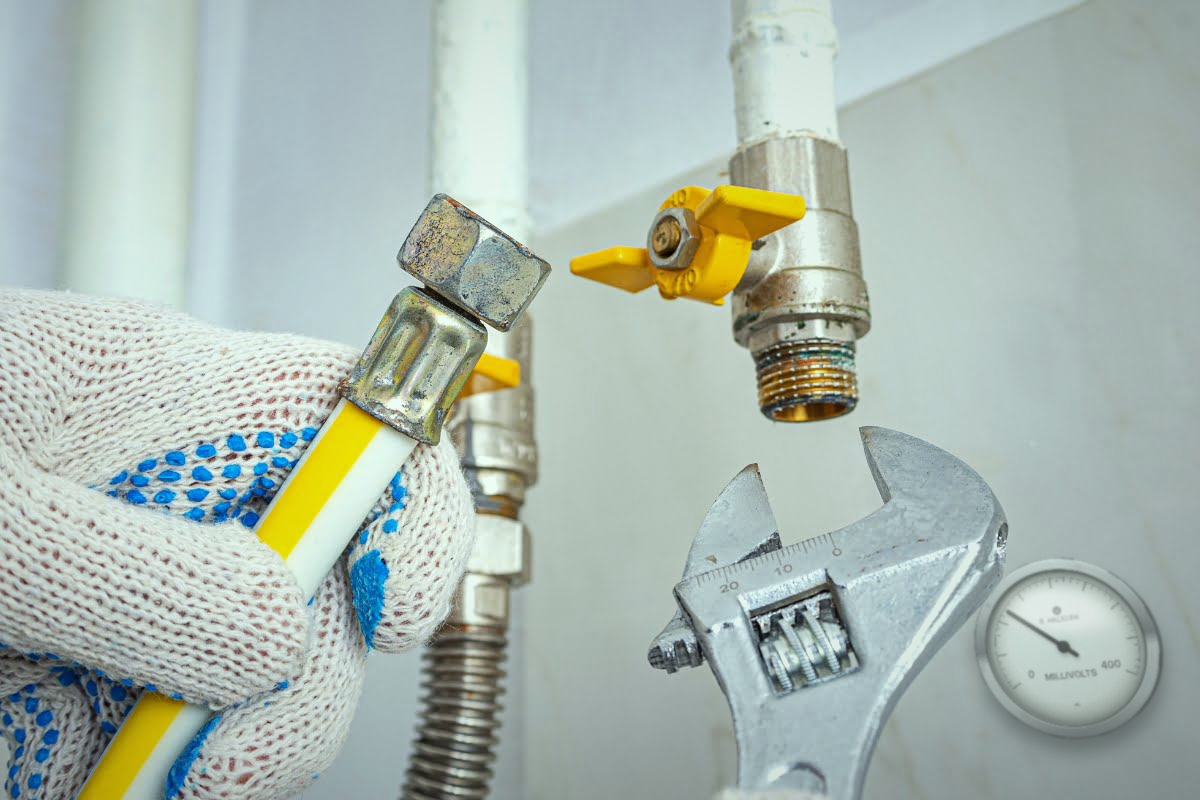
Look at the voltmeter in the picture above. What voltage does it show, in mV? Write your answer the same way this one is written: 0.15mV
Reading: 120mV
